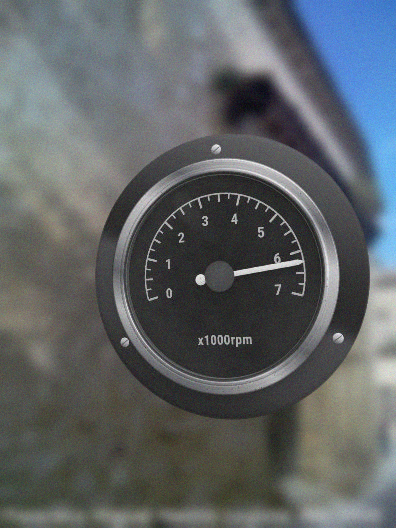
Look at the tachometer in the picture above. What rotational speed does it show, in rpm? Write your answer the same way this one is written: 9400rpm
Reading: 6250rpm
